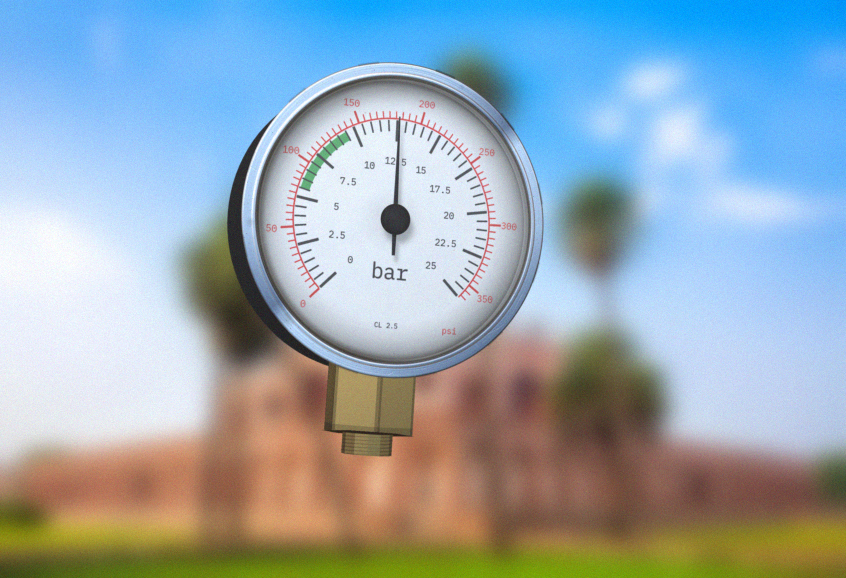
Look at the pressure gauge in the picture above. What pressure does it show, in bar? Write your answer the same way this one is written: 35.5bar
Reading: 12.5bar
